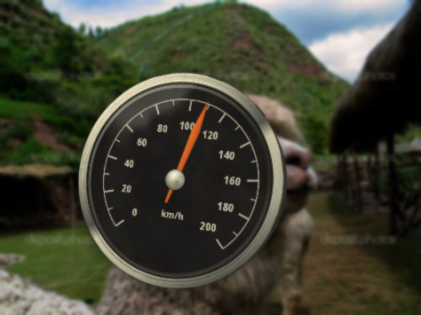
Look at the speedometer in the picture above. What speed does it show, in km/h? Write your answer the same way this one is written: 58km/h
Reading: 110km/h
